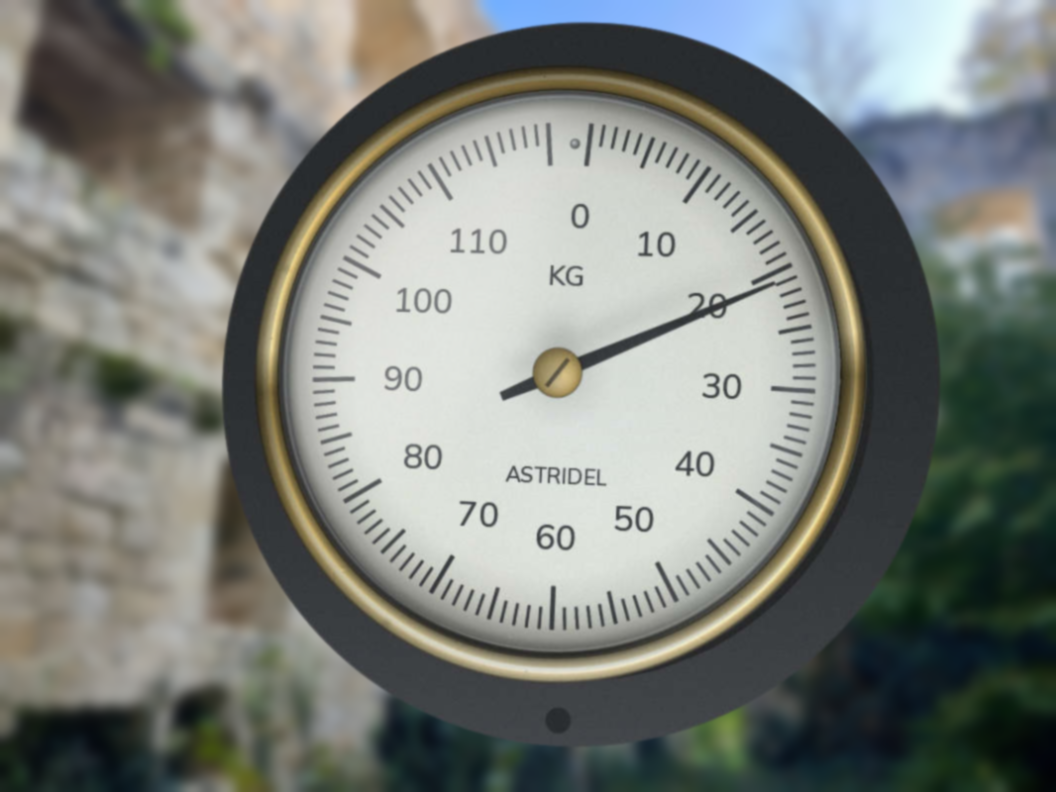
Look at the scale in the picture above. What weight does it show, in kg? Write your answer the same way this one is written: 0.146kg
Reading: 21kg
